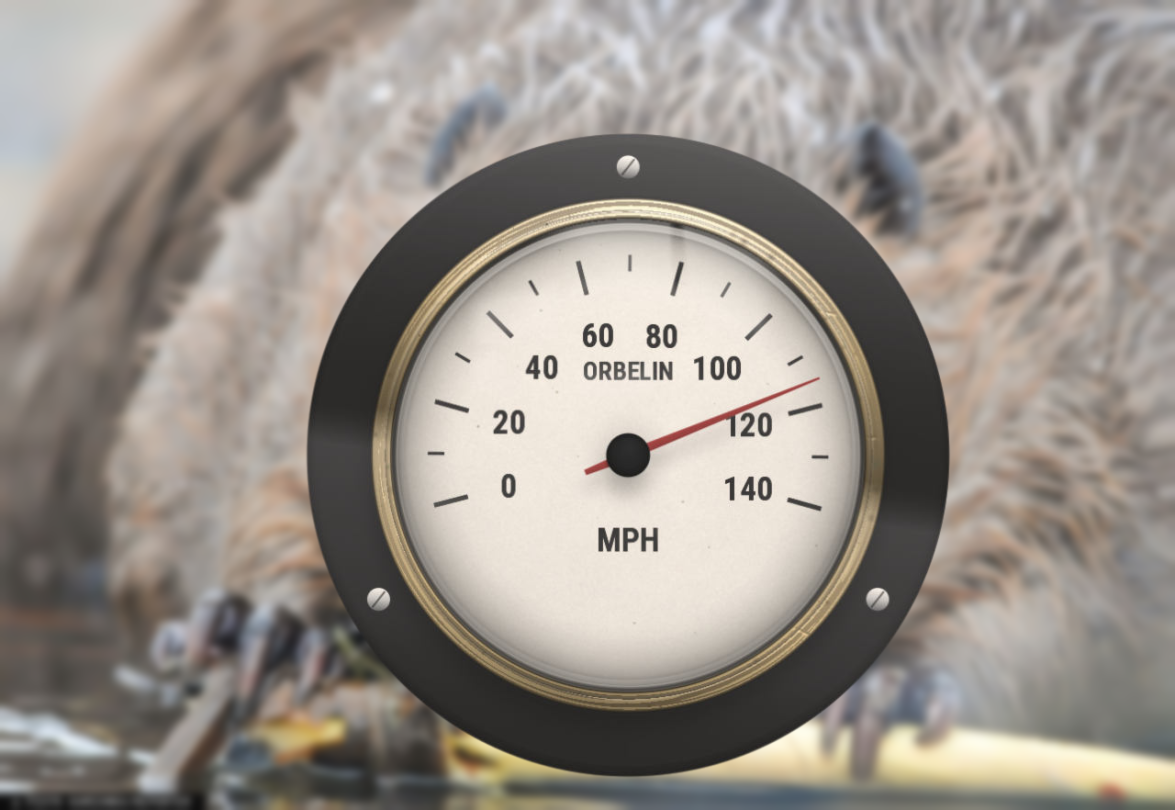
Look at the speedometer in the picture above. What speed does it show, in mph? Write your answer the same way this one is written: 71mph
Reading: 115mph
